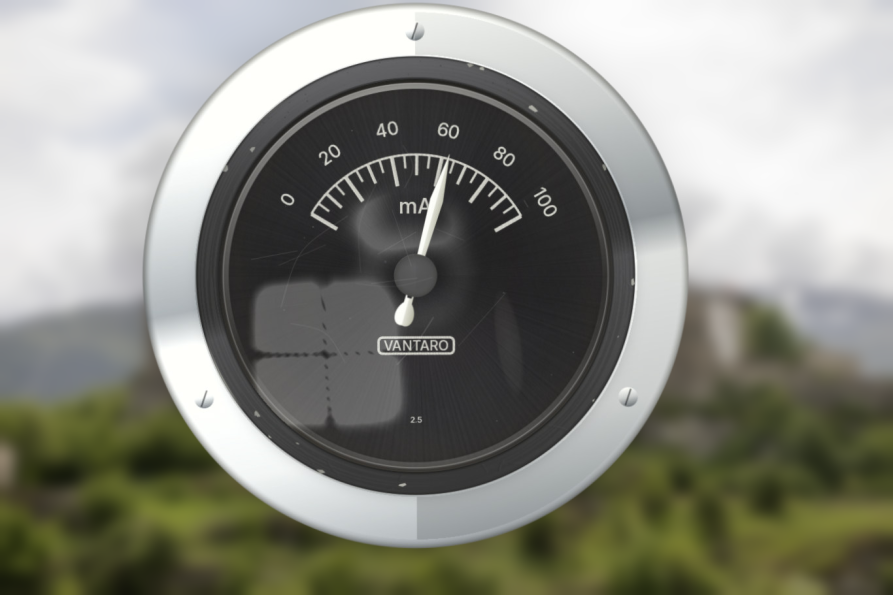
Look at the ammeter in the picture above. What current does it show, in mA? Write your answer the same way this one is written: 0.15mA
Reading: 62.5mA
